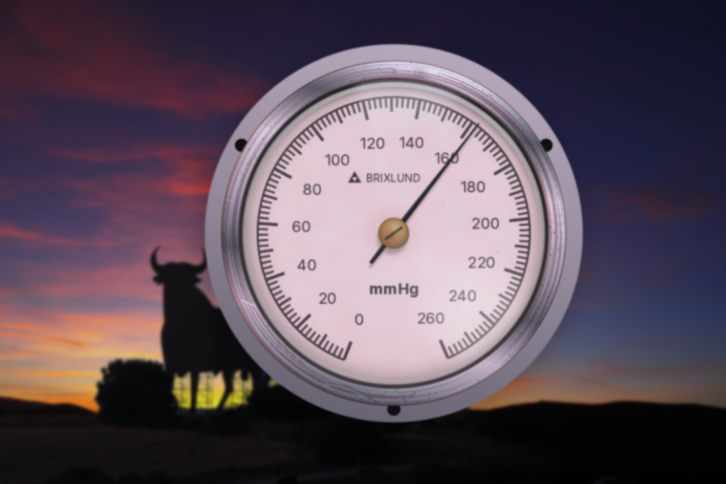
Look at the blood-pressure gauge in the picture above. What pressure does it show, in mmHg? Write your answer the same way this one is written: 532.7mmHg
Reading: 162mmHg
